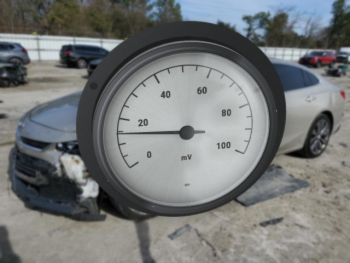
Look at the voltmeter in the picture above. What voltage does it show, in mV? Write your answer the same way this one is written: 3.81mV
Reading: 15mV
